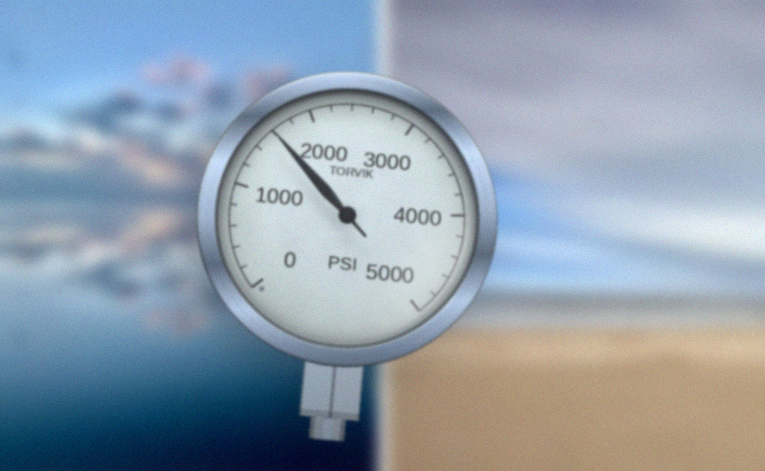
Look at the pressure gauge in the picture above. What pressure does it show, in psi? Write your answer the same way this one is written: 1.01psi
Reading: 1600psi
